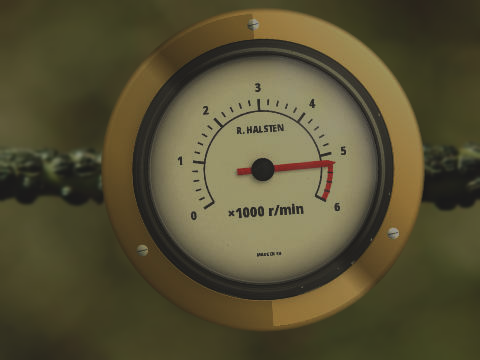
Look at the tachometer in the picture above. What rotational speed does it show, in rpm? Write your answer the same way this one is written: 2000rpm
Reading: 5200rpm
